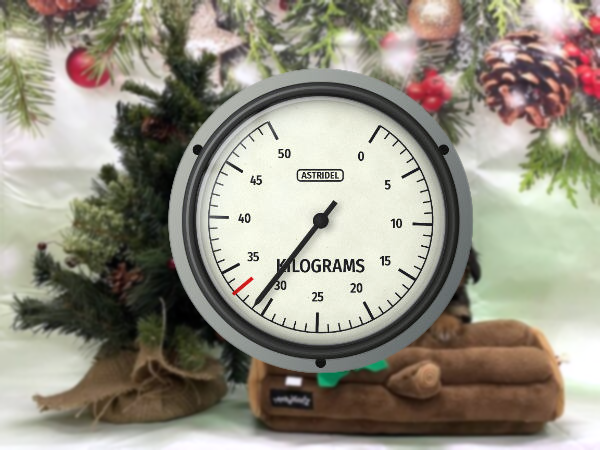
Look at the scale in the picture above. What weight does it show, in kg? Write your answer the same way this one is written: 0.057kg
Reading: 31kg
